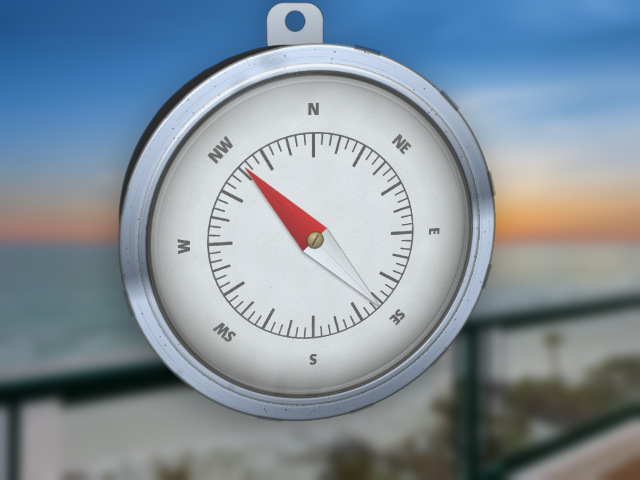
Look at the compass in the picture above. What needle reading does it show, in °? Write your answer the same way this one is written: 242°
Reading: 317.5°
